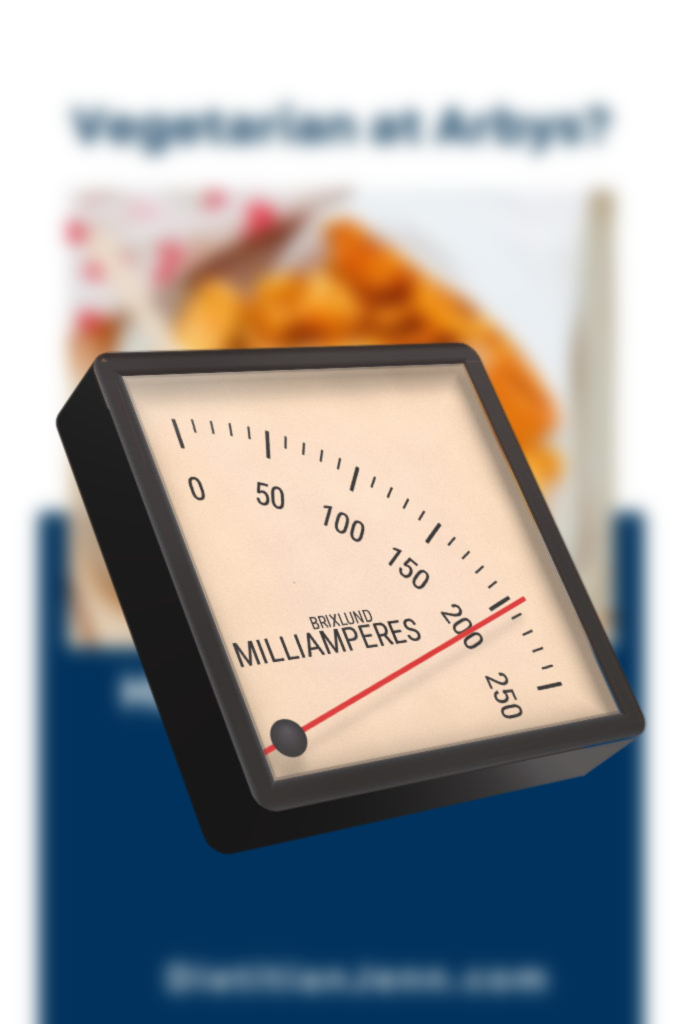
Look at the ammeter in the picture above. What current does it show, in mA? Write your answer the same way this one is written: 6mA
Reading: 205mA
